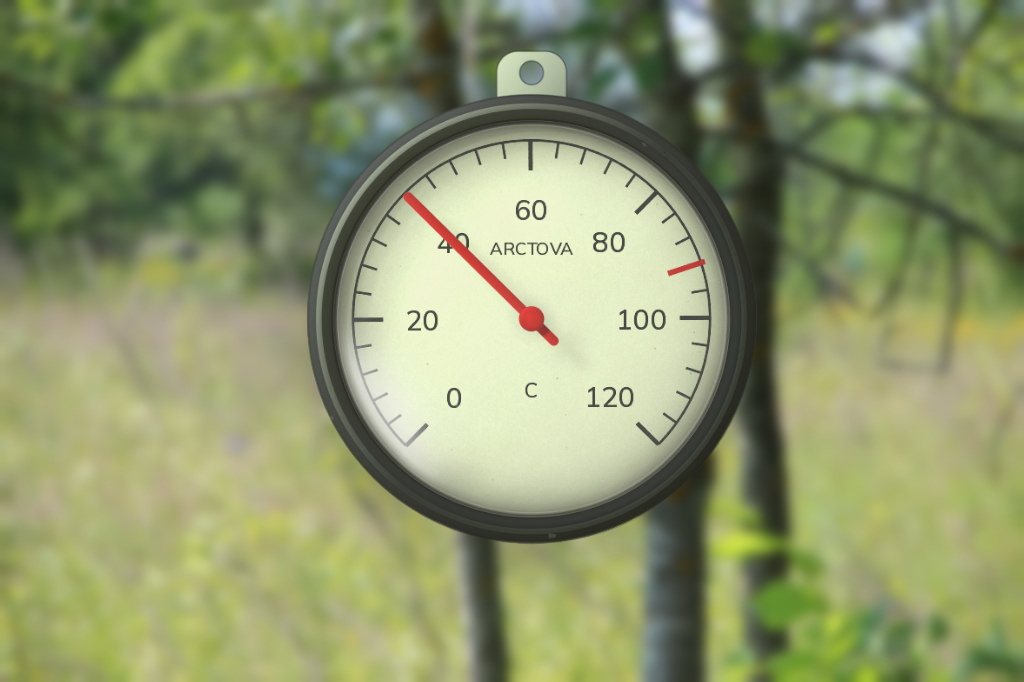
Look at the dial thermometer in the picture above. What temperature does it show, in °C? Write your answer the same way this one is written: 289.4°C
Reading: 40°C
